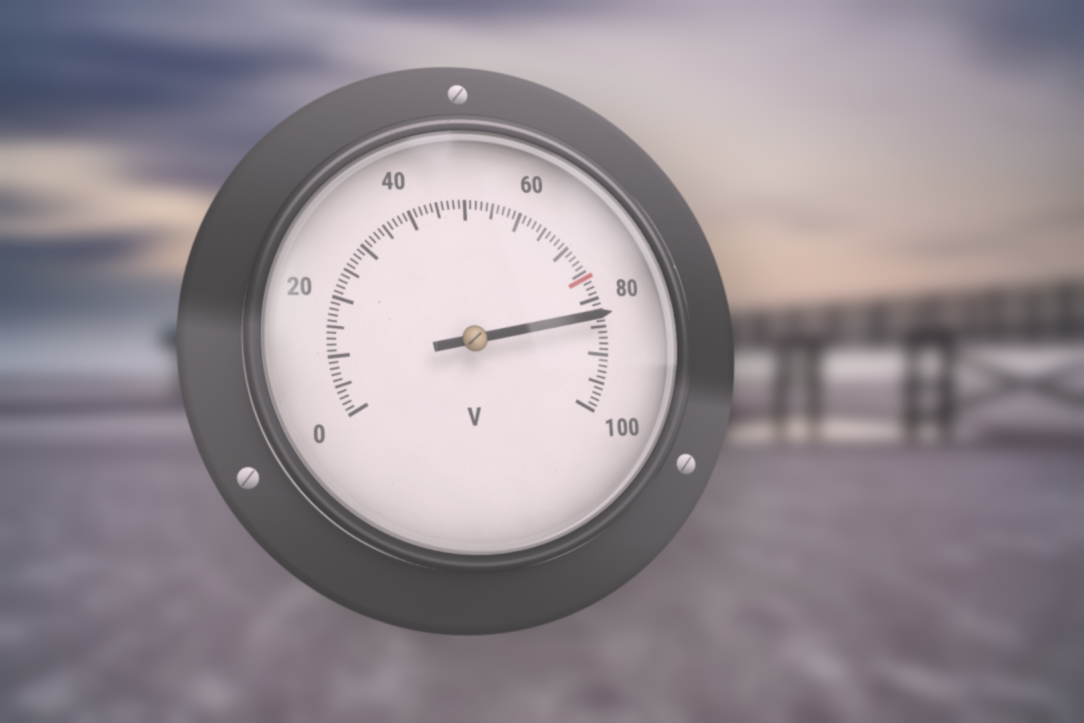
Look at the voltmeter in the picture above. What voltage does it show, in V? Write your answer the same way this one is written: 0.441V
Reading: 83V
